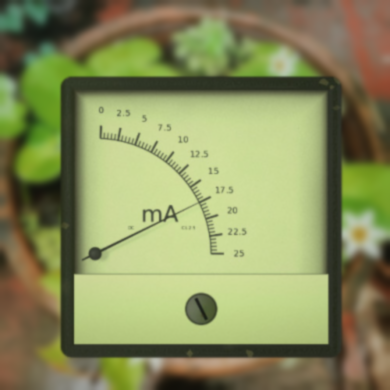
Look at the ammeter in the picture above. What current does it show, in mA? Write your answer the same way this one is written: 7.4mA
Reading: 17.5mA
